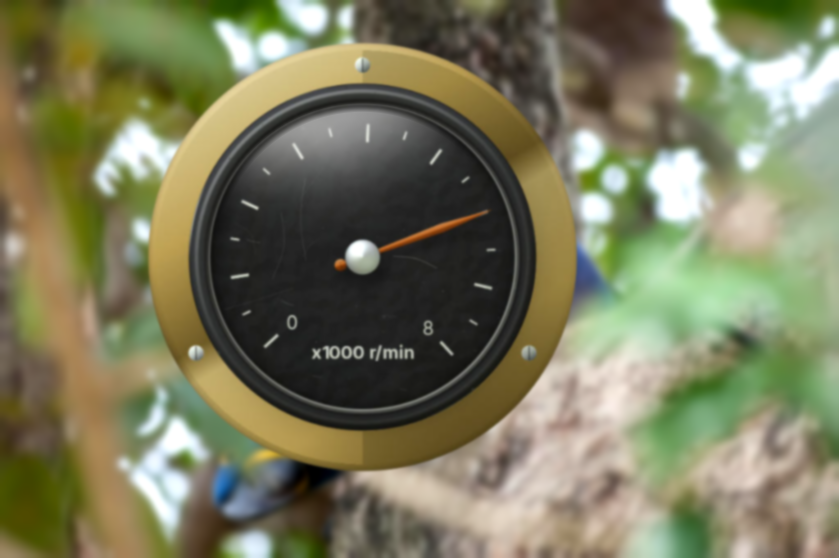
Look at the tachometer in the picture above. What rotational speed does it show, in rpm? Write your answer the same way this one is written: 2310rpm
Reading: 6000rpm
